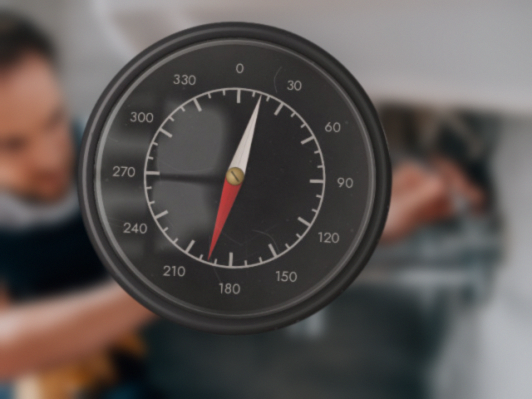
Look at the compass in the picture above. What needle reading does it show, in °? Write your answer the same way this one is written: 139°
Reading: 195°
